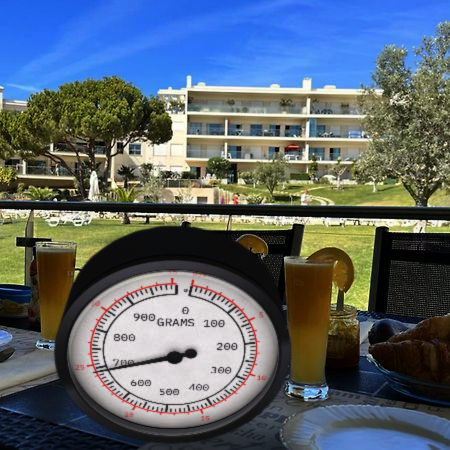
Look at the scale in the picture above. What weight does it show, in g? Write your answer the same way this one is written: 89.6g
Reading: 700g
